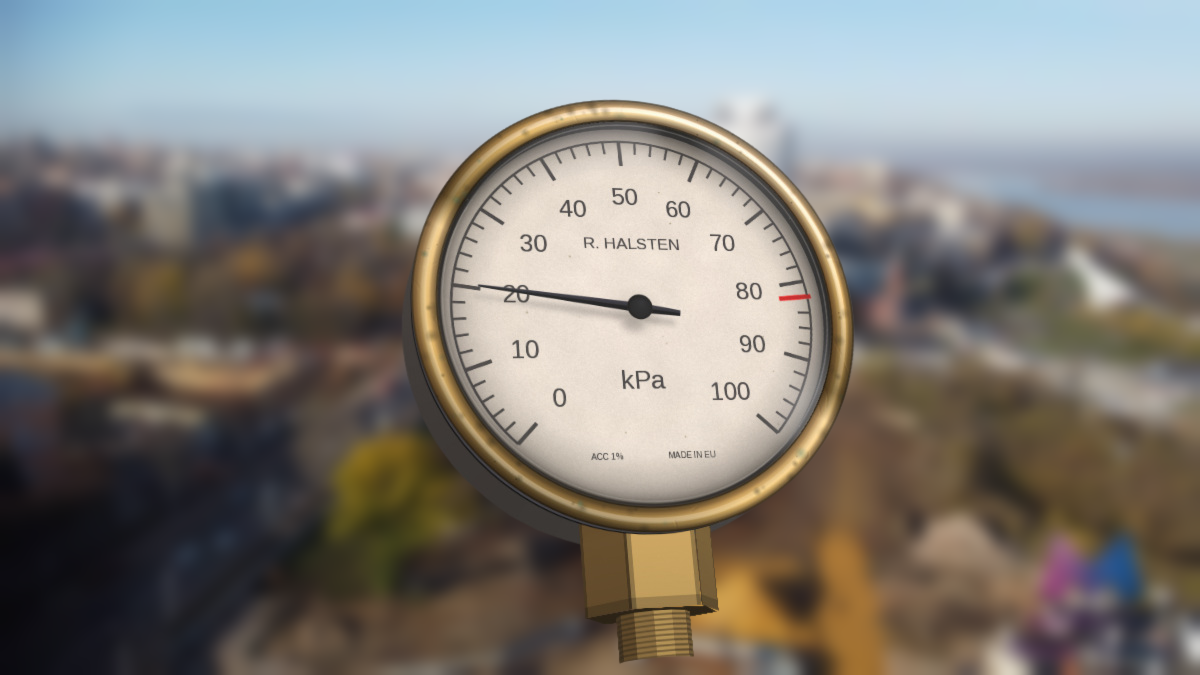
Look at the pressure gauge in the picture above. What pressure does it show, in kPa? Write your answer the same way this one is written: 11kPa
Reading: 20kPa
